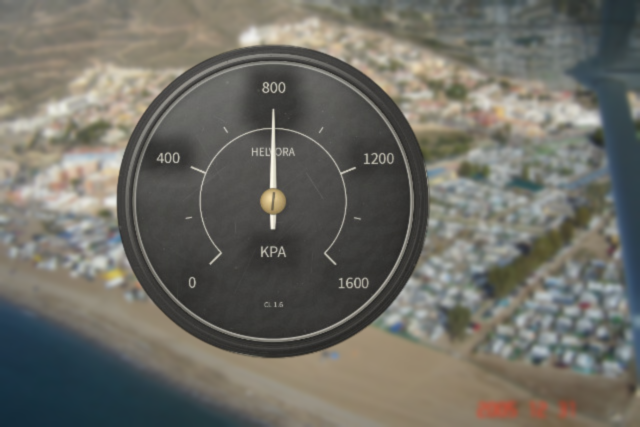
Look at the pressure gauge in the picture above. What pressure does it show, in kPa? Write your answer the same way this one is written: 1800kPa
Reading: 800kPa
